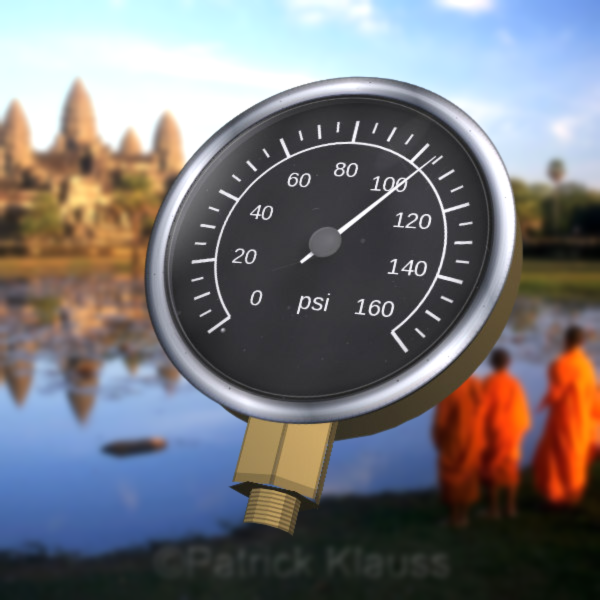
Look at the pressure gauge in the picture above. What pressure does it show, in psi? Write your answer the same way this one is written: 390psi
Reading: 105psi
